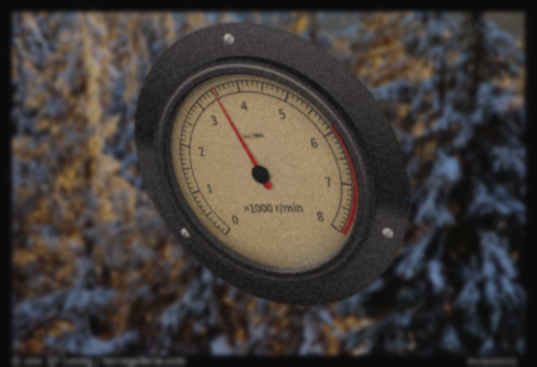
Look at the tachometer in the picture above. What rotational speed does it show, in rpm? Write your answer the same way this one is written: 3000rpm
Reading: 3500rpm
